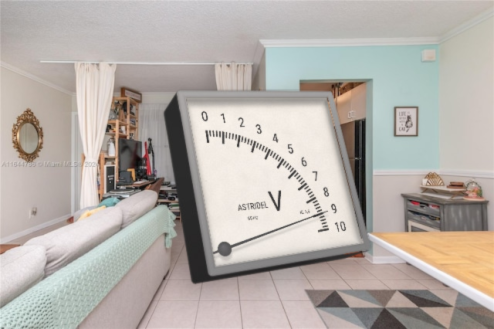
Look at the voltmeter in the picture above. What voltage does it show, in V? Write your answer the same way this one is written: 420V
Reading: 9V
